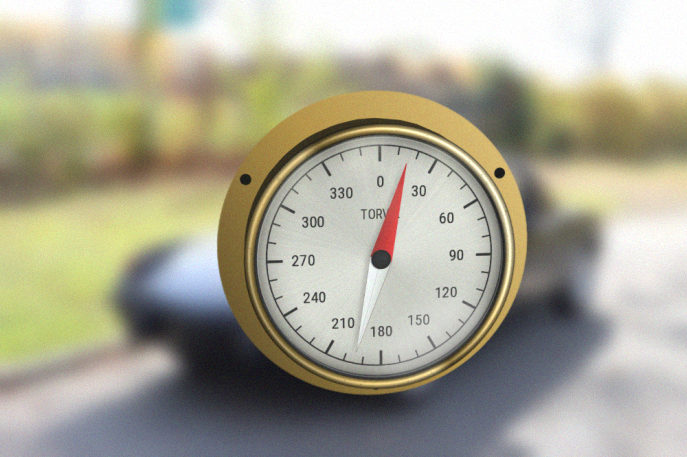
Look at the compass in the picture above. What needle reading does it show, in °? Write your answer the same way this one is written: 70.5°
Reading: 15°
